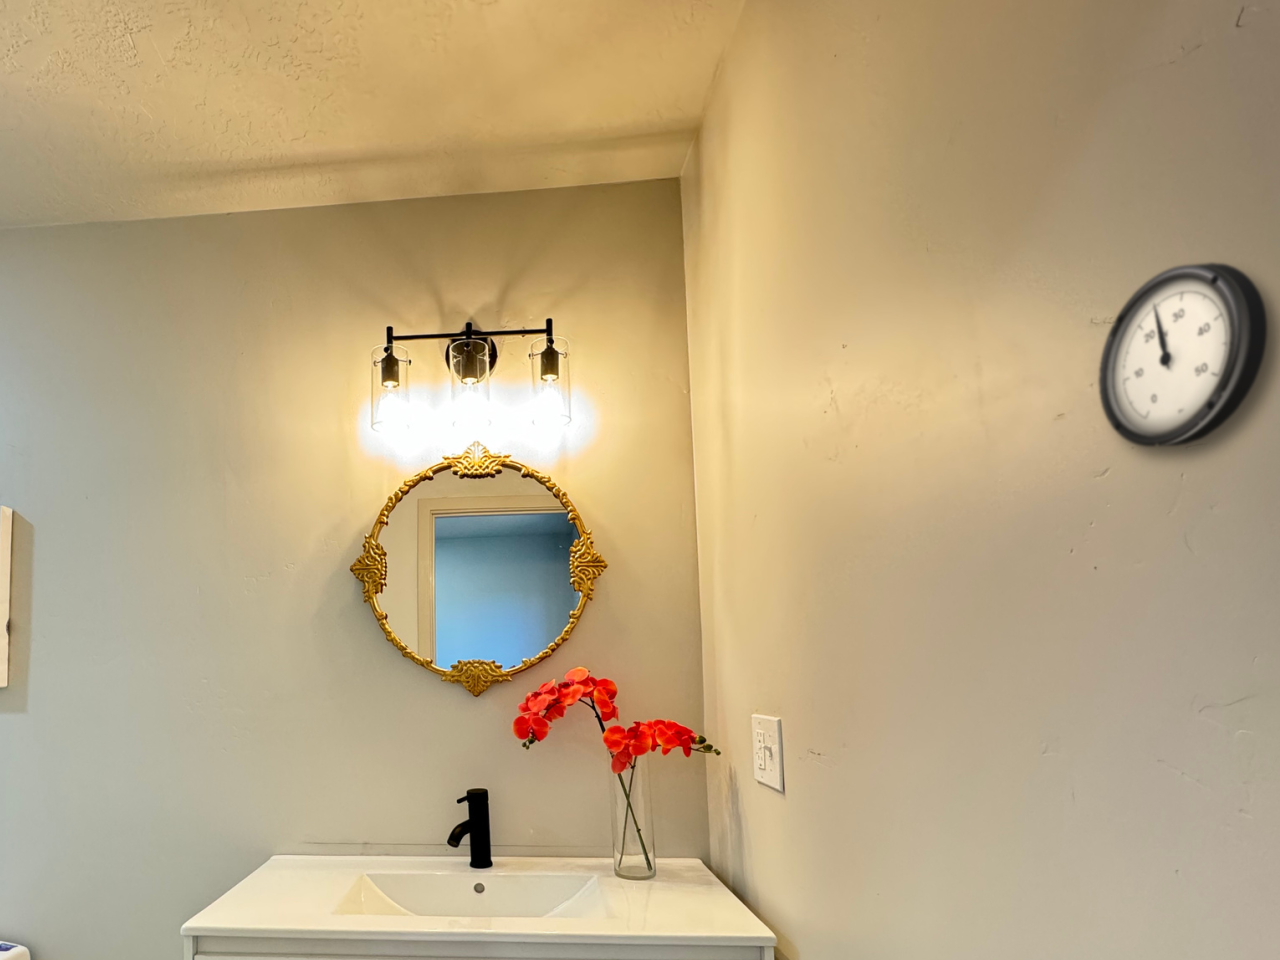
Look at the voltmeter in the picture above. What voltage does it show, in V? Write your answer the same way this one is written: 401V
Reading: 25V
